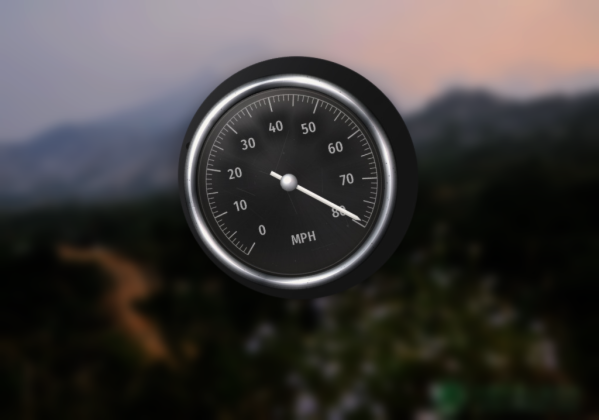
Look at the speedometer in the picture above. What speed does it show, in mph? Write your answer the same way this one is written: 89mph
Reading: 79mph
